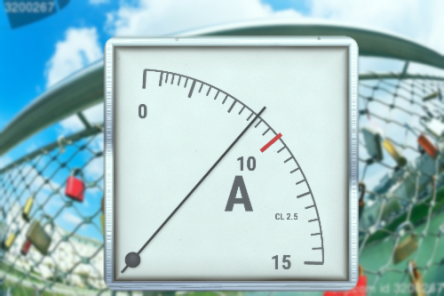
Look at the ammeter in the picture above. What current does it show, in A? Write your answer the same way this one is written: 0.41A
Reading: 8.75A
